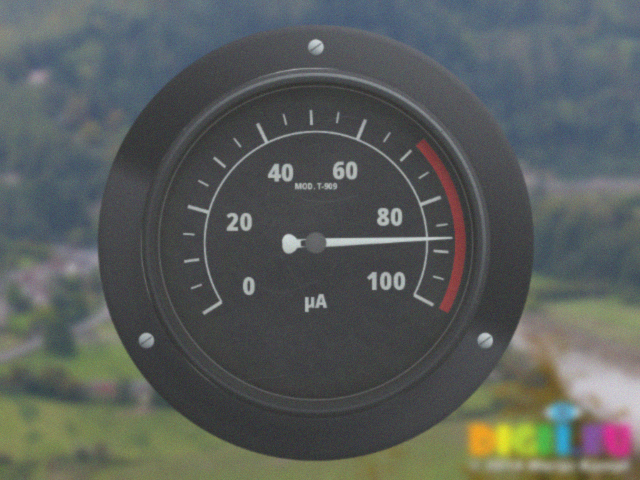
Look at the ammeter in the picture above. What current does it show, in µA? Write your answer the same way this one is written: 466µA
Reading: 87.5µA
